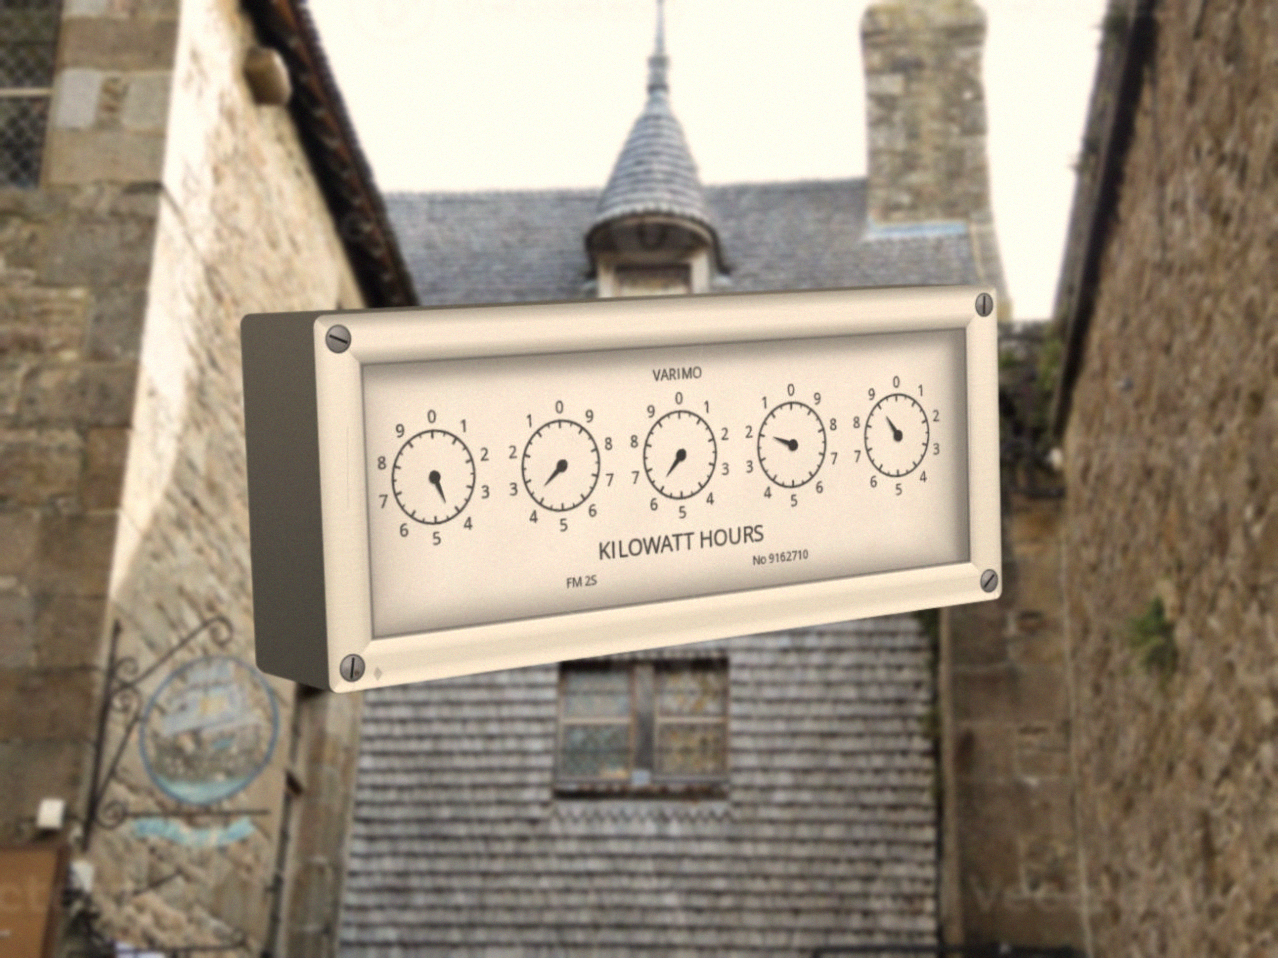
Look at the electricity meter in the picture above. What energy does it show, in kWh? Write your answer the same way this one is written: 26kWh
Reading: 43619kWh
